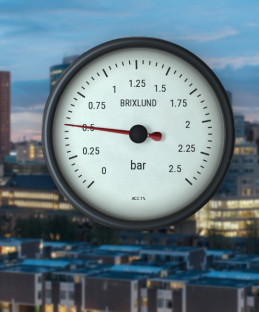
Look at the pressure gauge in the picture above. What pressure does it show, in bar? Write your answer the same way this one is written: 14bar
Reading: 0.5bar
